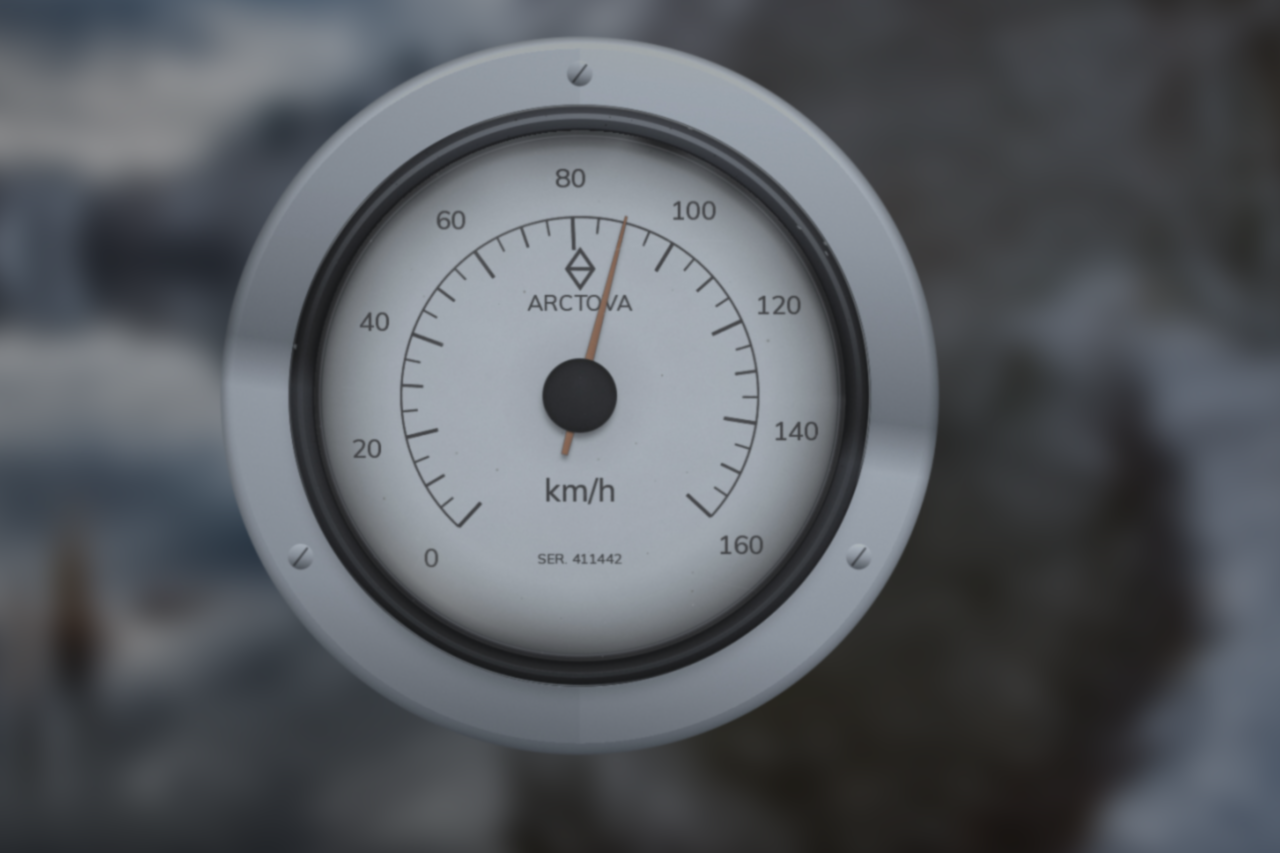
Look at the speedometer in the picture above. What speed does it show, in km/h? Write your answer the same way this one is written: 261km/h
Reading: 90km/h
